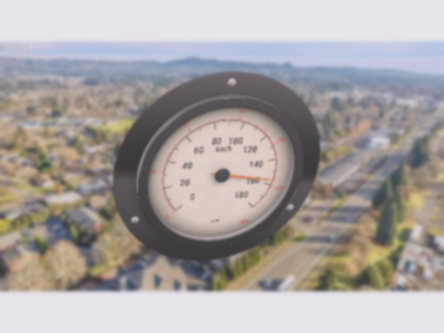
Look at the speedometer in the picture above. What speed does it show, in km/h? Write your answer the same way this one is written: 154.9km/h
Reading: 155km/h
